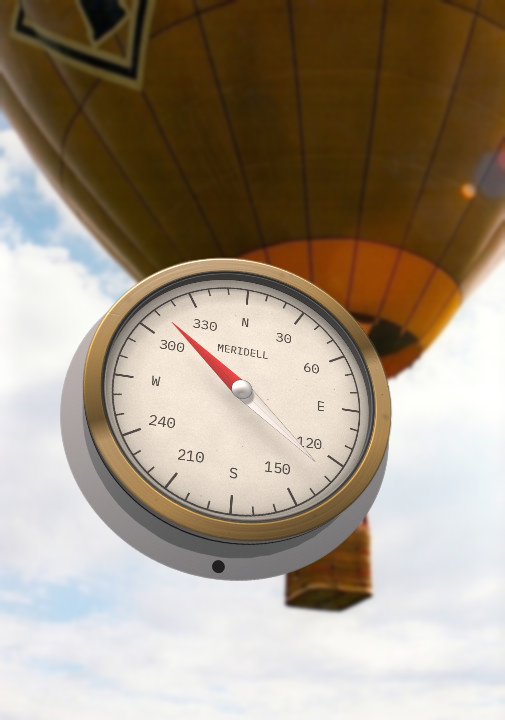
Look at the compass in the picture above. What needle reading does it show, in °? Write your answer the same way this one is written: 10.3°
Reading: 310°
